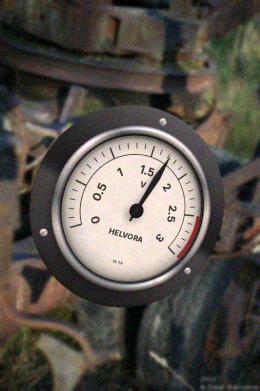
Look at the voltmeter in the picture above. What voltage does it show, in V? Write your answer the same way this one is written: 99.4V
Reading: 1.7V
